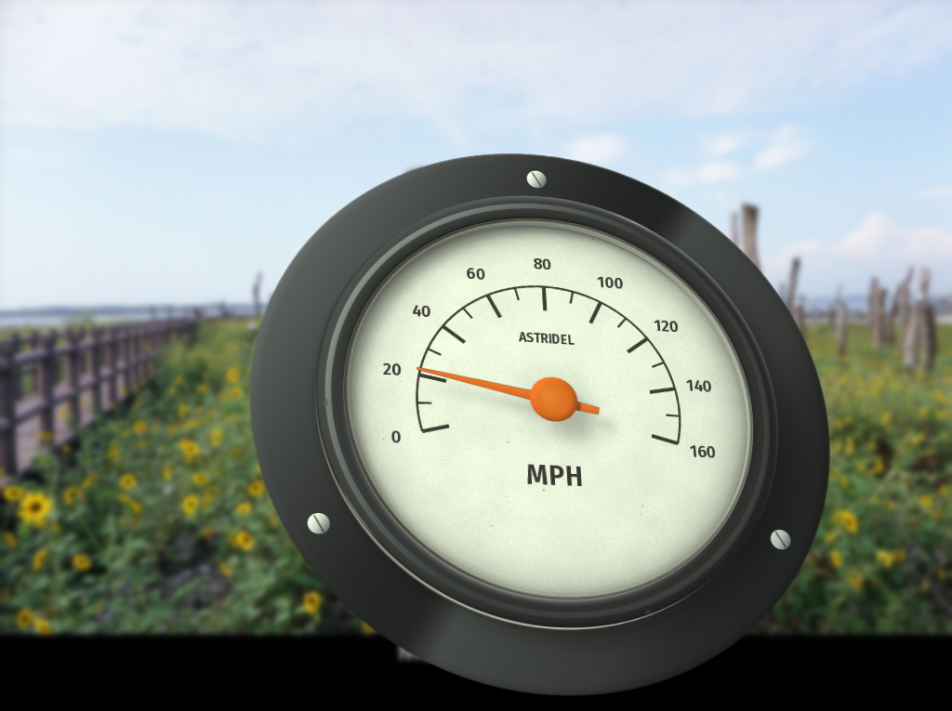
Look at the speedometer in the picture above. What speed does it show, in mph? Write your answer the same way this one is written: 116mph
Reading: 20mph
